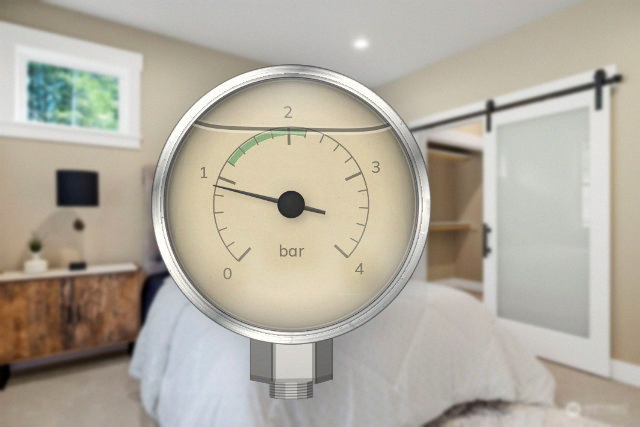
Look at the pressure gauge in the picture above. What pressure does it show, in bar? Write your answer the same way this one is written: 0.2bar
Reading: 0.9bar
